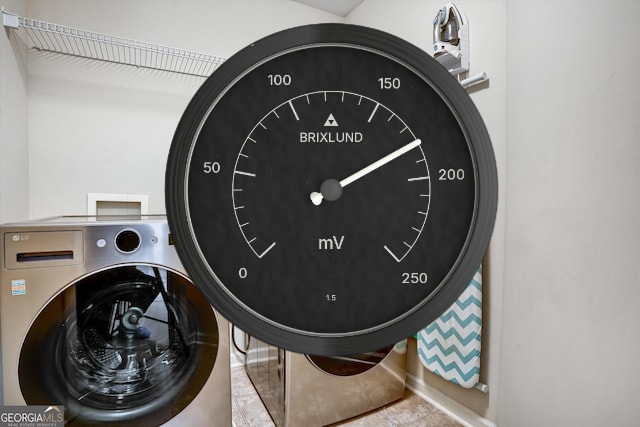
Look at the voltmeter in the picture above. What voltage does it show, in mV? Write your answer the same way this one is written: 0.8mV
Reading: 180mV
